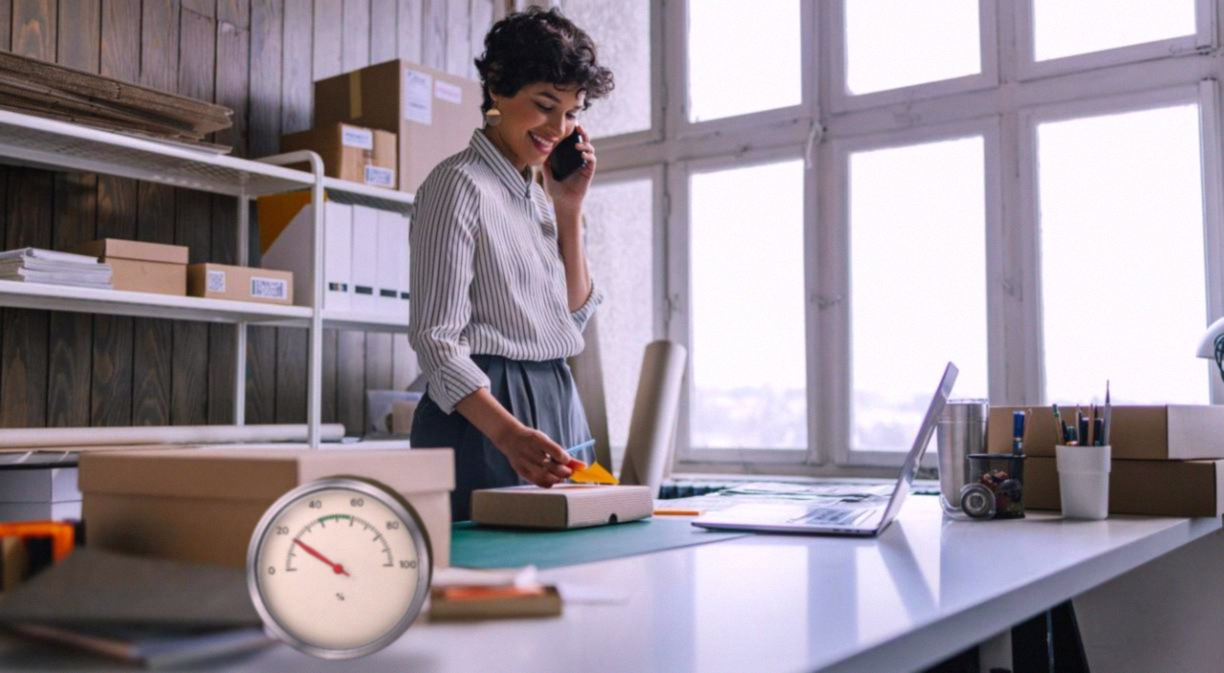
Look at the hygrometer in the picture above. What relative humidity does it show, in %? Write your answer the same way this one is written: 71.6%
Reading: 20%
